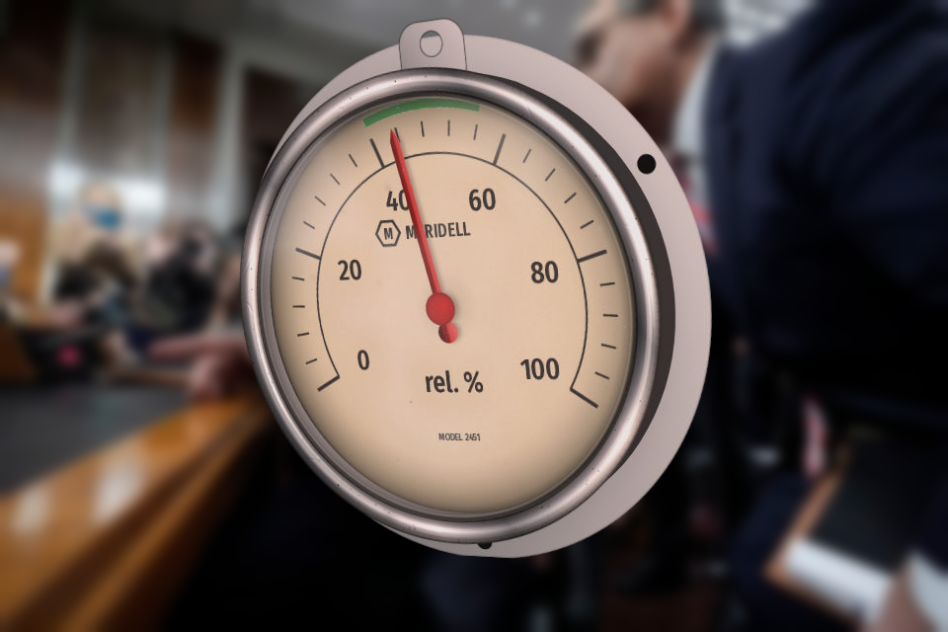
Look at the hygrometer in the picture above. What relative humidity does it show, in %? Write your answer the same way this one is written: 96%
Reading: 44%
